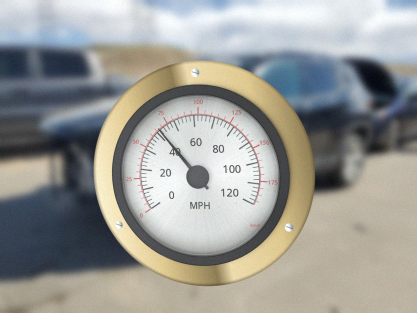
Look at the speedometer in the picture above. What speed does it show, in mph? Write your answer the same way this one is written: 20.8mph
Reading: 42mph
